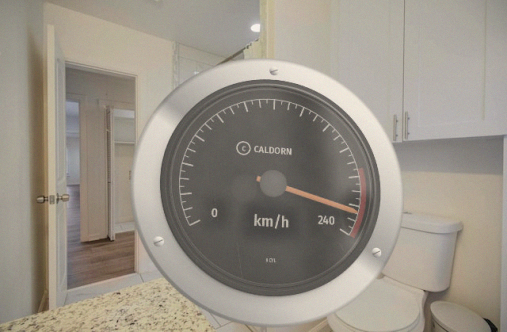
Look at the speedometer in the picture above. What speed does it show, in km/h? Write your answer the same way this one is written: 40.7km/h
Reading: 225km/h
